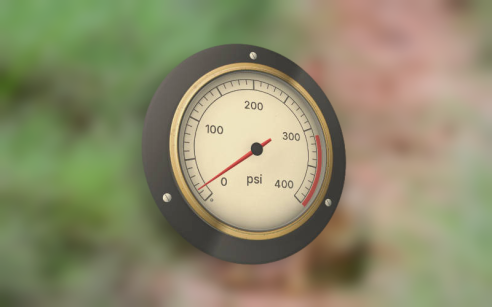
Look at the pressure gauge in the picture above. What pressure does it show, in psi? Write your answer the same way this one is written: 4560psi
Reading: 15psi
